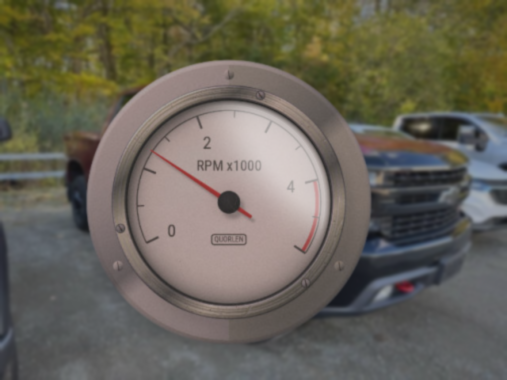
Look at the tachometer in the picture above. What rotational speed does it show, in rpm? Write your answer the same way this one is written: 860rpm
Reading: 1250rpm
